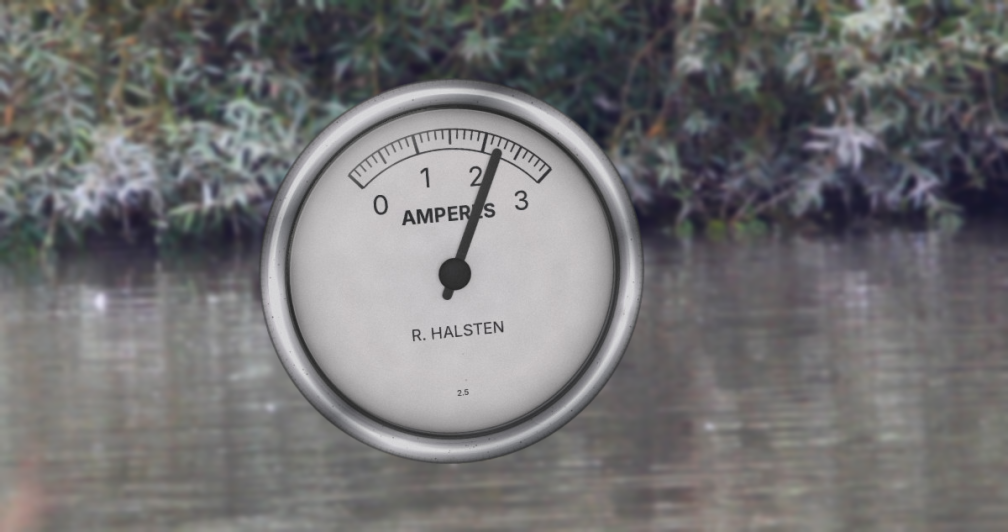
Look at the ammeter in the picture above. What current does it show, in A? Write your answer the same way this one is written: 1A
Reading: 2.2A
